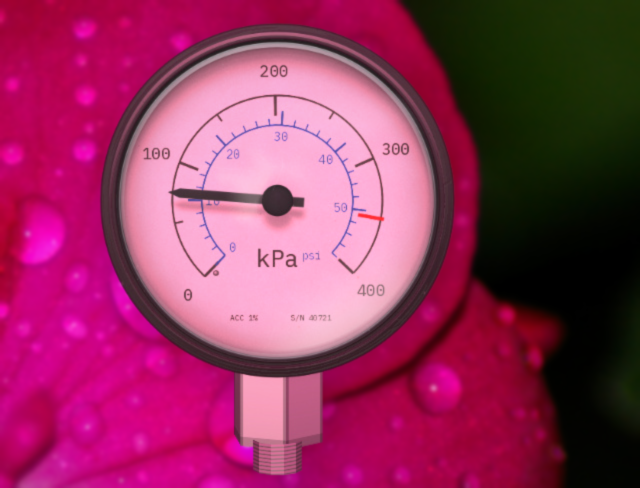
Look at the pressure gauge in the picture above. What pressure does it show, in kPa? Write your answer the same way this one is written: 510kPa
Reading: 75kPa
